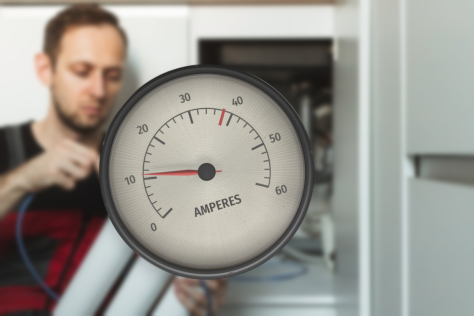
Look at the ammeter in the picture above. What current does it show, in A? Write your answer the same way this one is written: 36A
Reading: 11A
